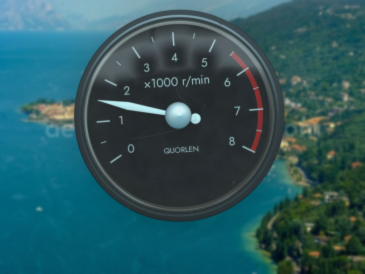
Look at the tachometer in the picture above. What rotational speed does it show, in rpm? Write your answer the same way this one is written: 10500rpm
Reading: 1500rpm
